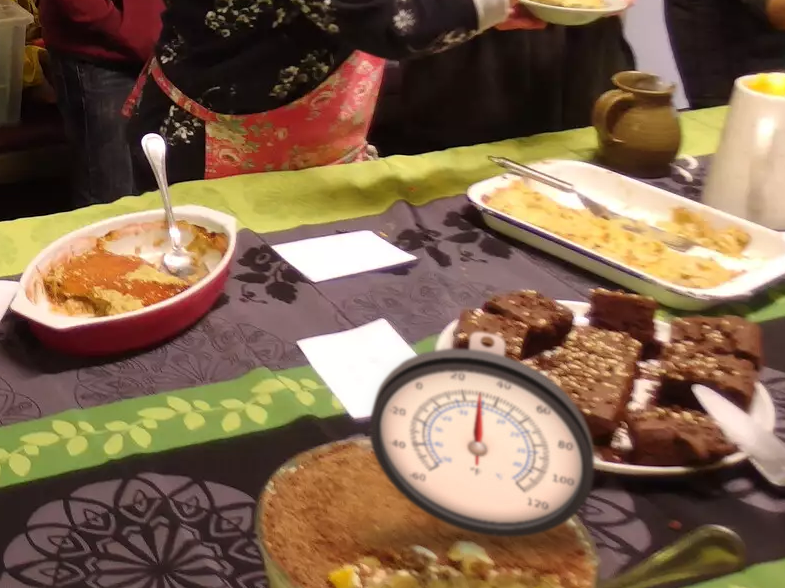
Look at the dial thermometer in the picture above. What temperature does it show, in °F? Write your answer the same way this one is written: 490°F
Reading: 30°F
